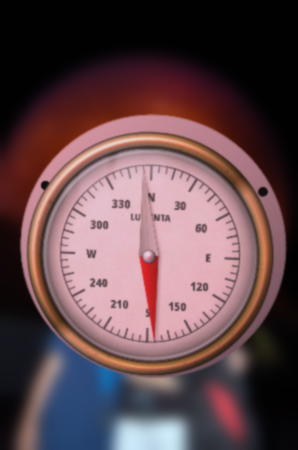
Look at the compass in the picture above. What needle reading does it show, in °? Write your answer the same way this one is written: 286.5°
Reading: 175°
